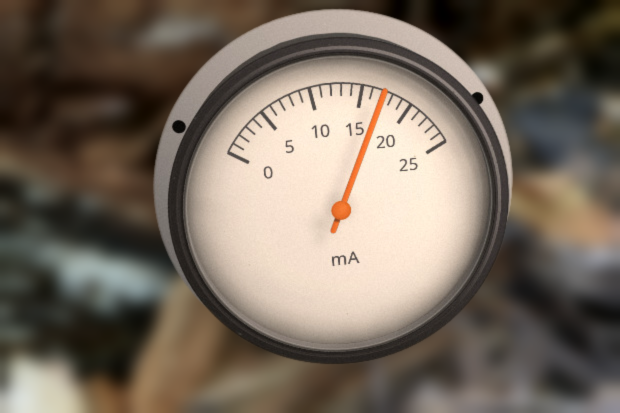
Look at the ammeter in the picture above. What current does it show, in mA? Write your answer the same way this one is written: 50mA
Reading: 17mA
